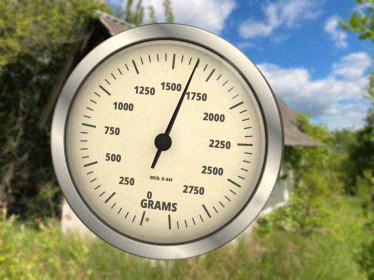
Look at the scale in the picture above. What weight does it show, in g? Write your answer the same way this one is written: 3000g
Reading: 1650g
